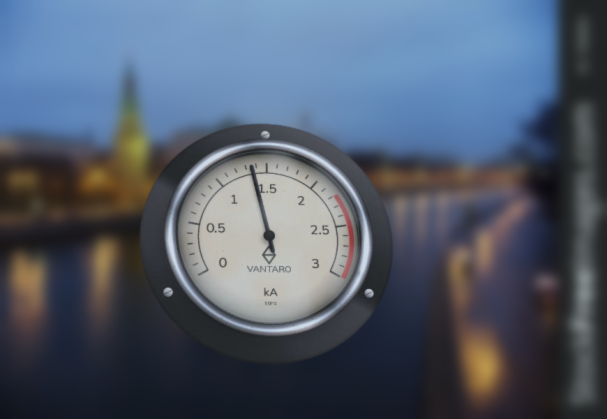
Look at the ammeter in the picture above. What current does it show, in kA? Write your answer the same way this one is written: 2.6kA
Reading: 1.35kA
